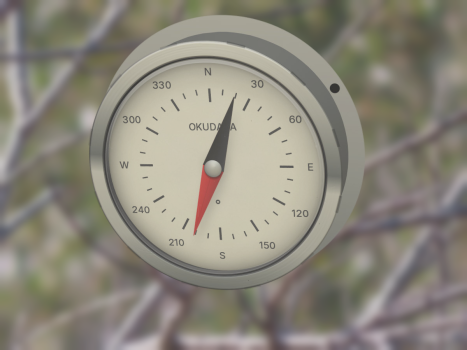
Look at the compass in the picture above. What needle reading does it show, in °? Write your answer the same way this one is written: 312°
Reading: 200°
